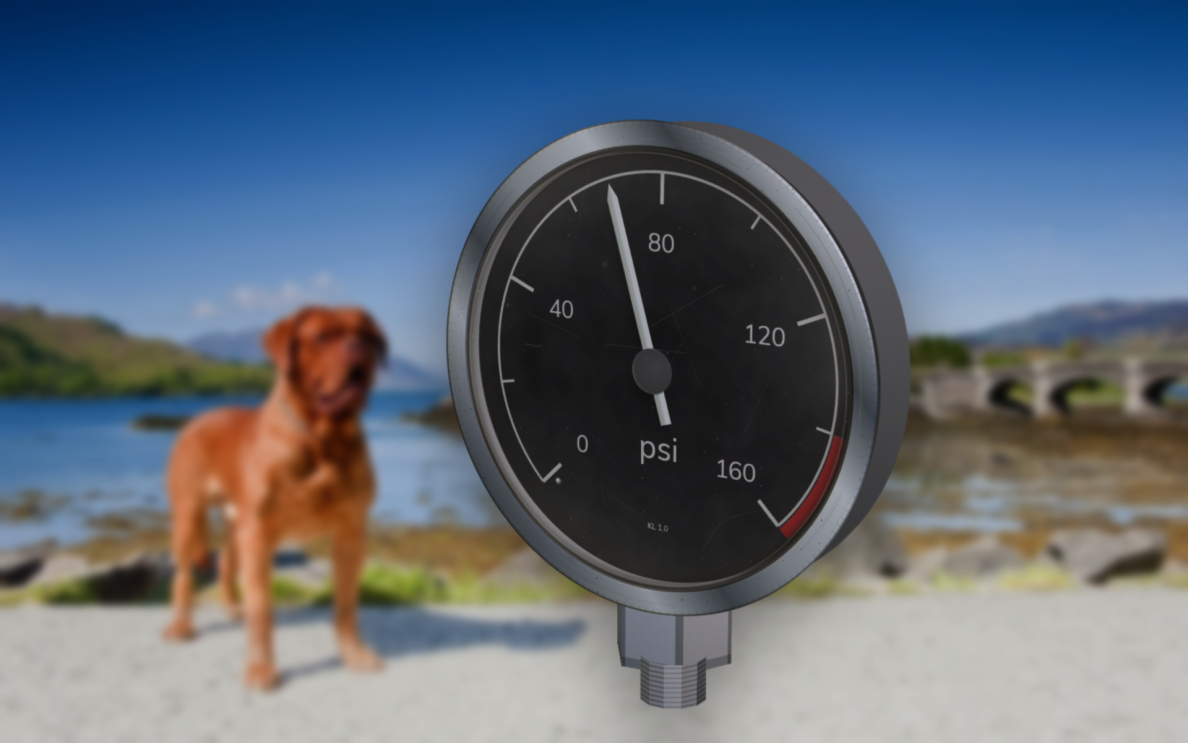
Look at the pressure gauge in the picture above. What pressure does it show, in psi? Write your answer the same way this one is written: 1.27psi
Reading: 70psi
